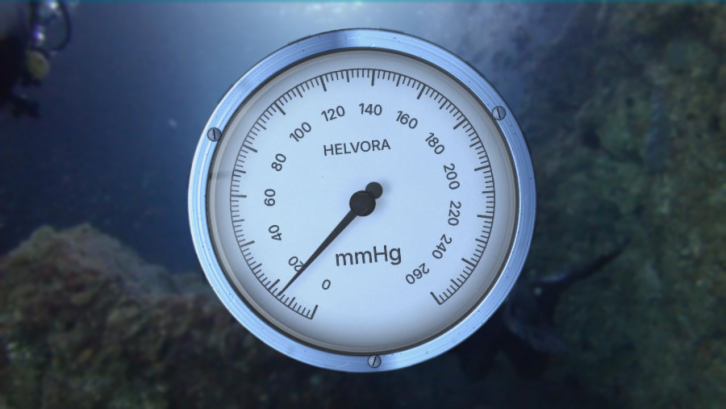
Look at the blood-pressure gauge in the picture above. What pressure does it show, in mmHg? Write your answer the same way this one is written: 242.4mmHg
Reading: 16mmHg
